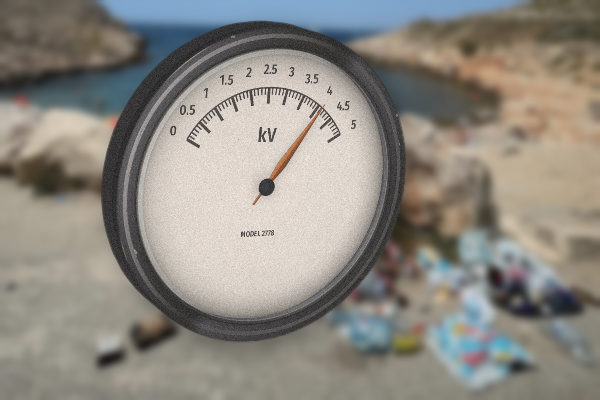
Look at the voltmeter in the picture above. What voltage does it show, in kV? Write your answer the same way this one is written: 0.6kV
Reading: 4kV
